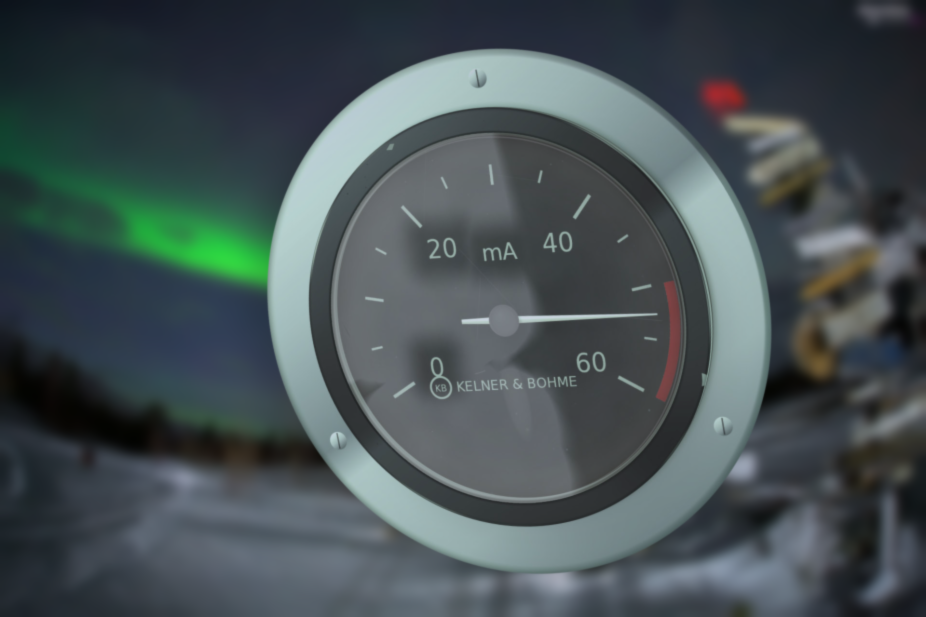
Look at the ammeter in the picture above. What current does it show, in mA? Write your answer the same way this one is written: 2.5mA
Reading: 52.5mA
